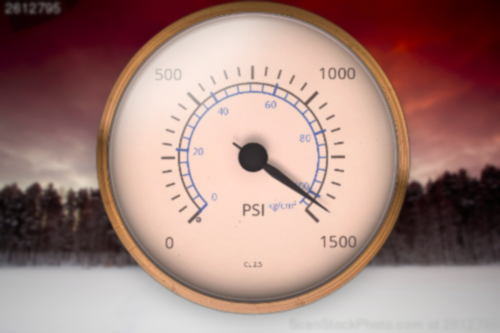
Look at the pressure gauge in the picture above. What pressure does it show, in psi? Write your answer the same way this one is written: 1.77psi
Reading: 1450psi
